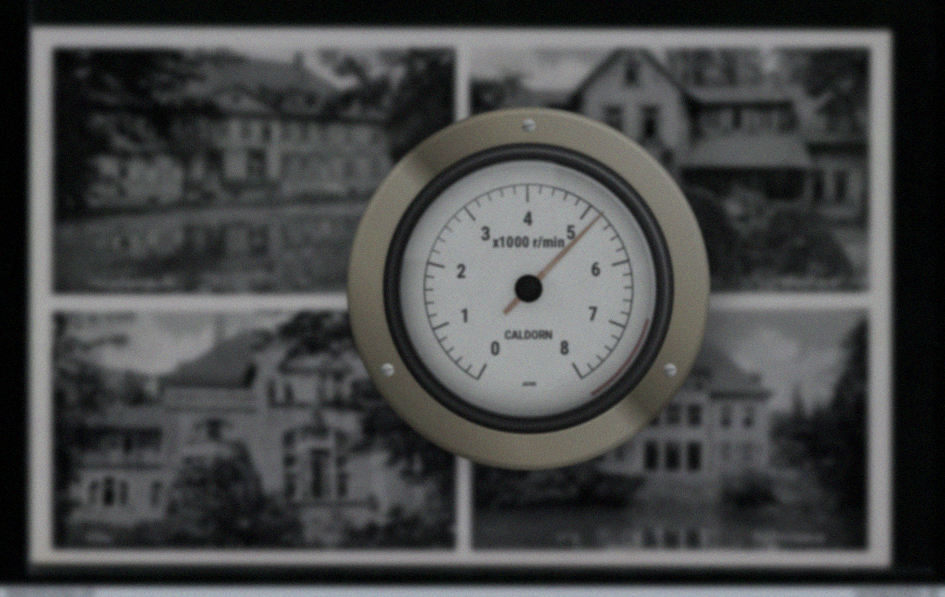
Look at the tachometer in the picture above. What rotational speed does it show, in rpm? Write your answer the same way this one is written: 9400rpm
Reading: 5200rpm
